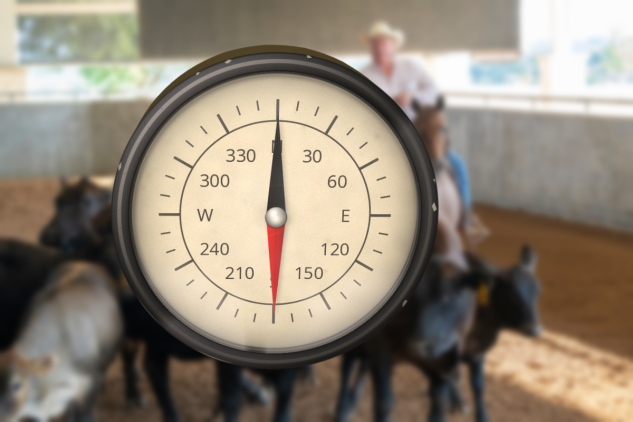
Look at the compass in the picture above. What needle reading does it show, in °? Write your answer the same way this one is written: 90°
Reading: 180°
